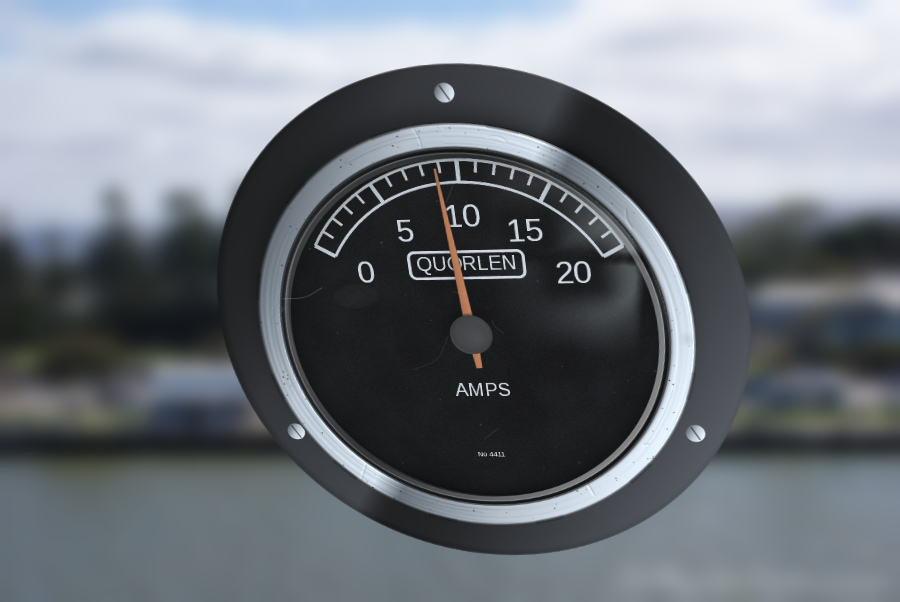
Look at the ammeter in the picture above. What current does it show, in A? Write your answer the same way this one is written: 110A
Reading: 9A
